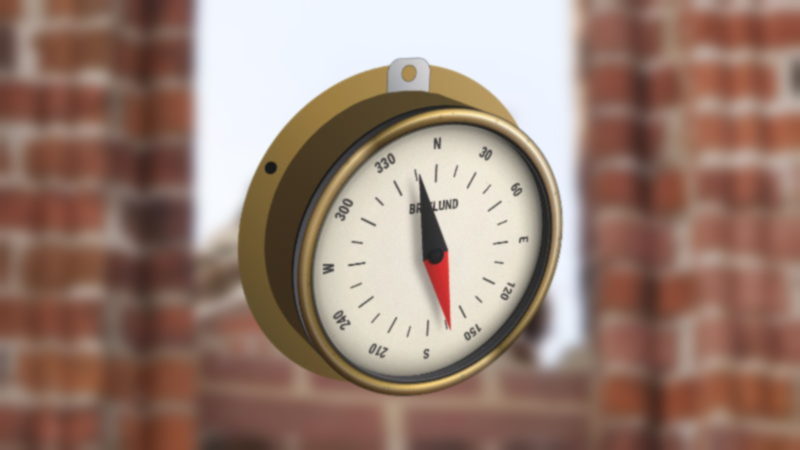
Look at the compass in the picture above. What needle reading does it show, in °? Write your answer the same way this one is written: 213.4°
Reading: 165°
